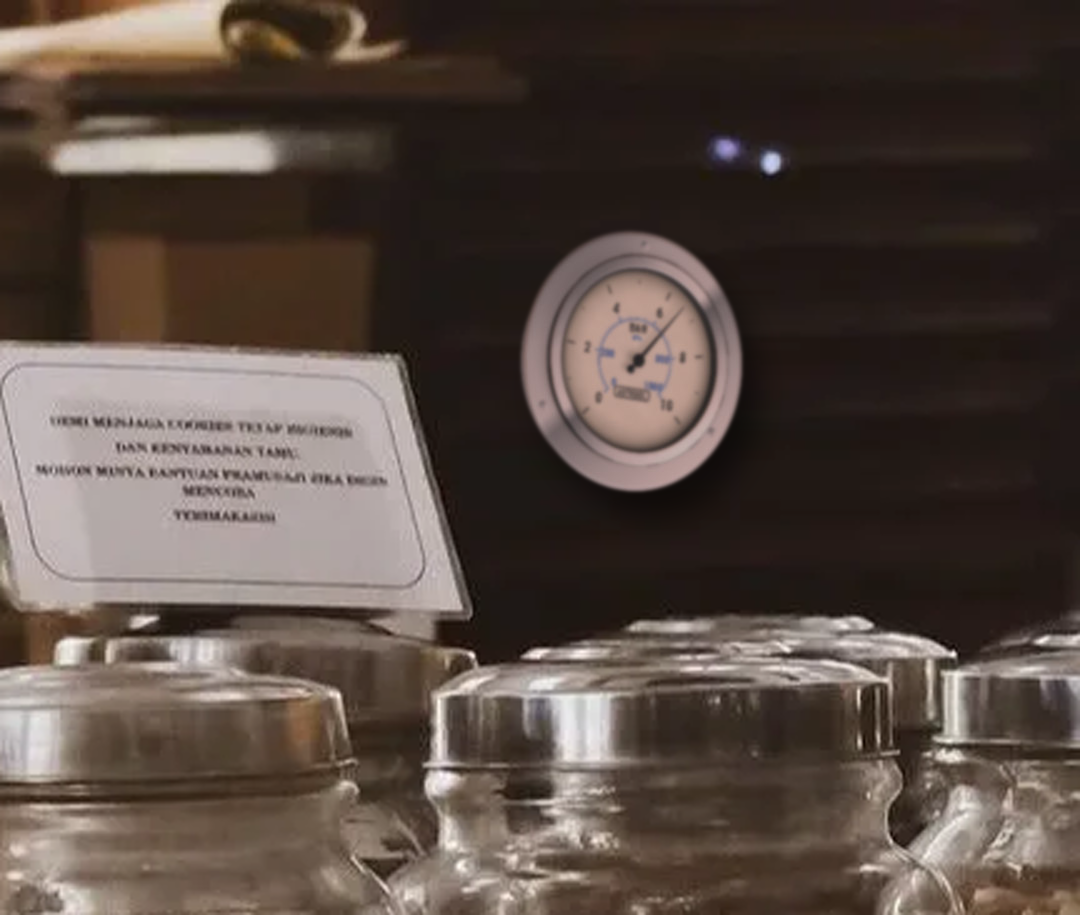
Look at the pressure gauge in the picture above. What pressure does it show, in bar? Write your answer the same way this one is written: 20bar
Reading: 6.5bar
